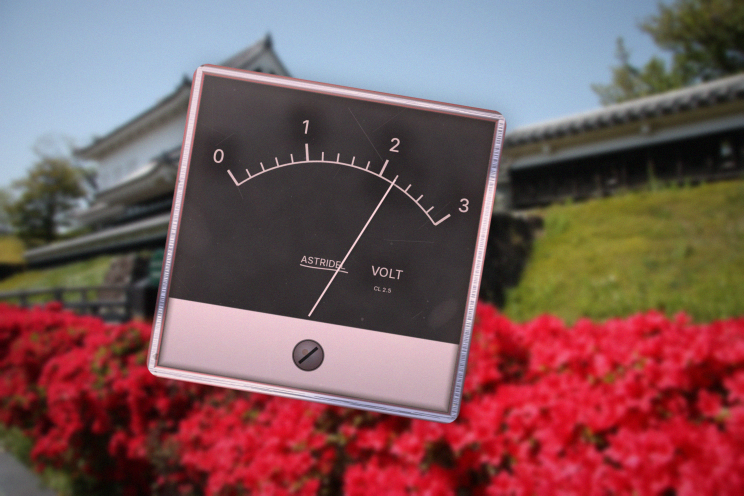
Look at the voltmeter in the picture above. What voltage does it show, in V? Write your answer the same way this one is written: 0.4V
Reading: 2.2V
